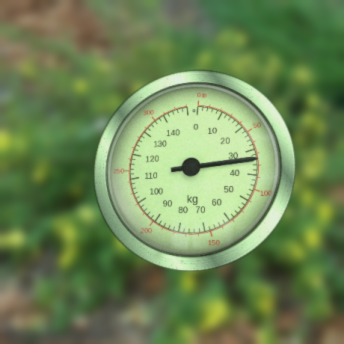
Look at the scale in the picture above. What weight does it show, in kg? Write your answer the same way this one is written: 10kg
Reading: 34kg
